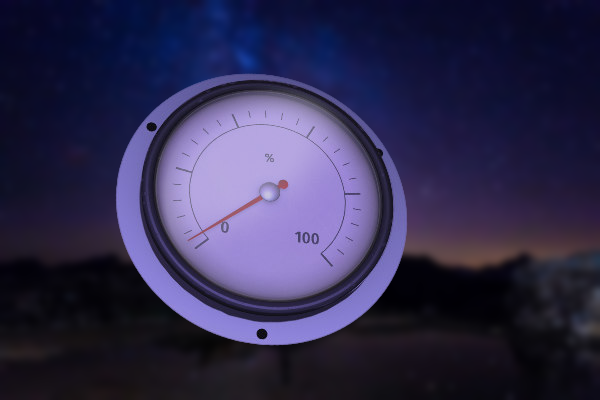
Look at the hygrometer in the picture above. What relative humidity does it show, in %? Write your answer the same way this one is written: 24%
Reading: 2%
